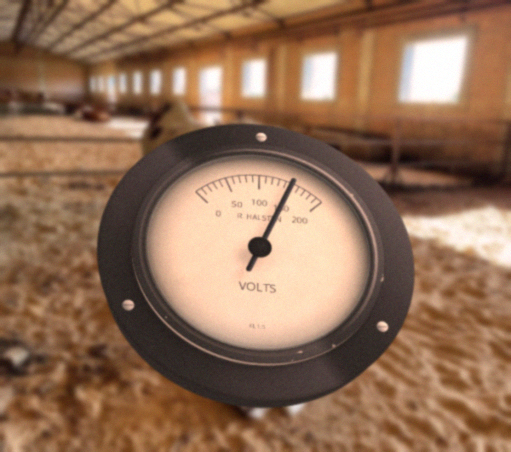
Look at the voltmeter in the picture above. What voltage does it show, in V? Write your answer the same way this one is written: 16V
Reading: 150V
